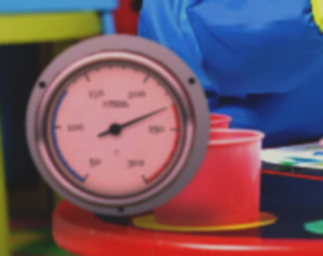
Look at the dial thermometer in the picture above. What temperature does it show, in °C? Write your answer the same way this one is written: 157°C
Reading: 230°C
